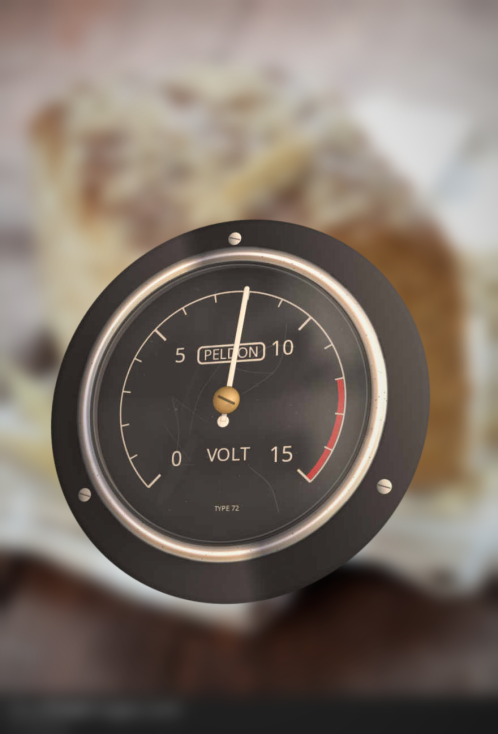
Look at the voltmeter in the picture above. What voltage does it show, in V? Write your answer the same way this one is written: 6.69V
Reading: 8V
